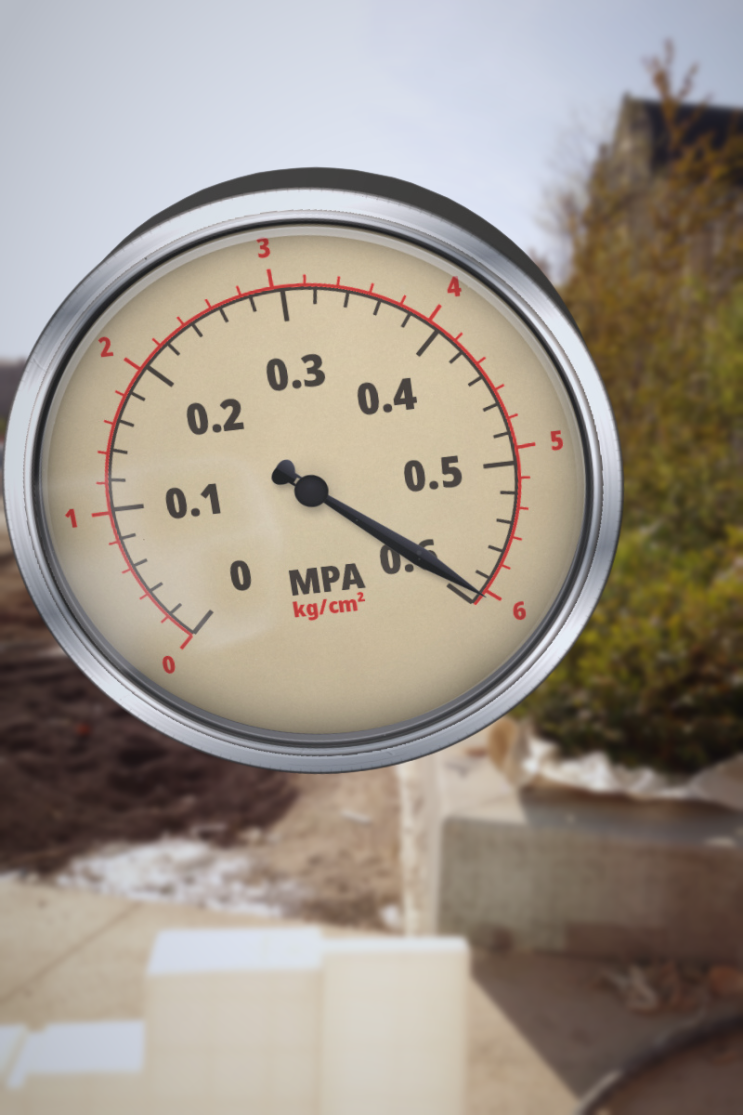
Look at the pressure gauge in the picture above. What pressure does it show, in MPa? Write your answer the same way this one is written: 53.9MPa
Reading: 0.59MPa
